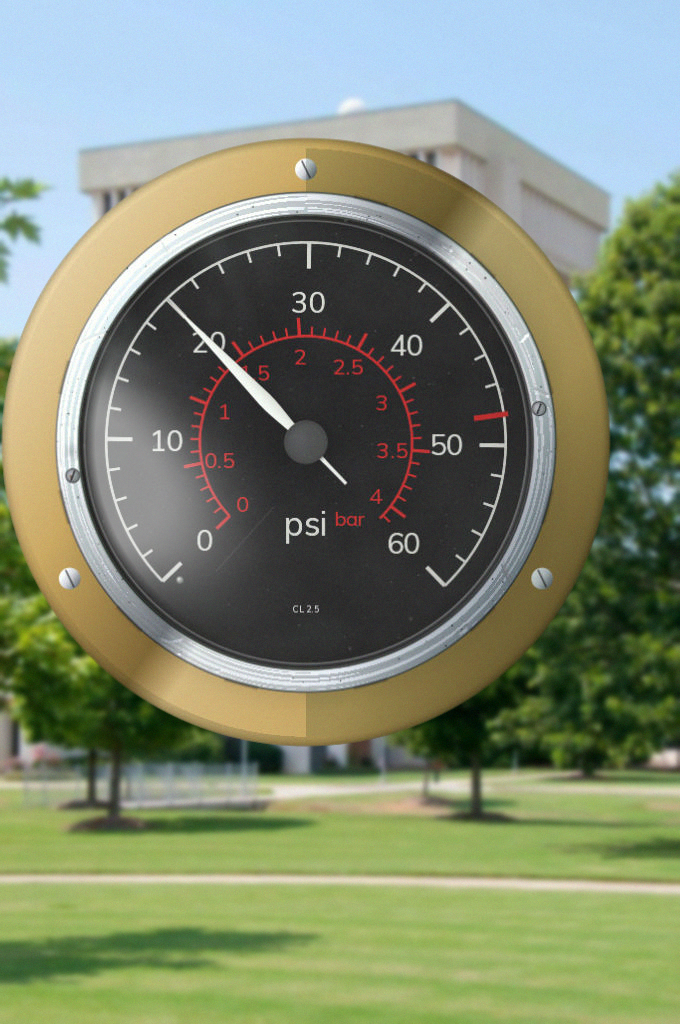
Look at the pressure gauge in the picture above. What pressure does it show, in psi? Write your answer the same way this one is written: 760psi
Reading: 20psi
